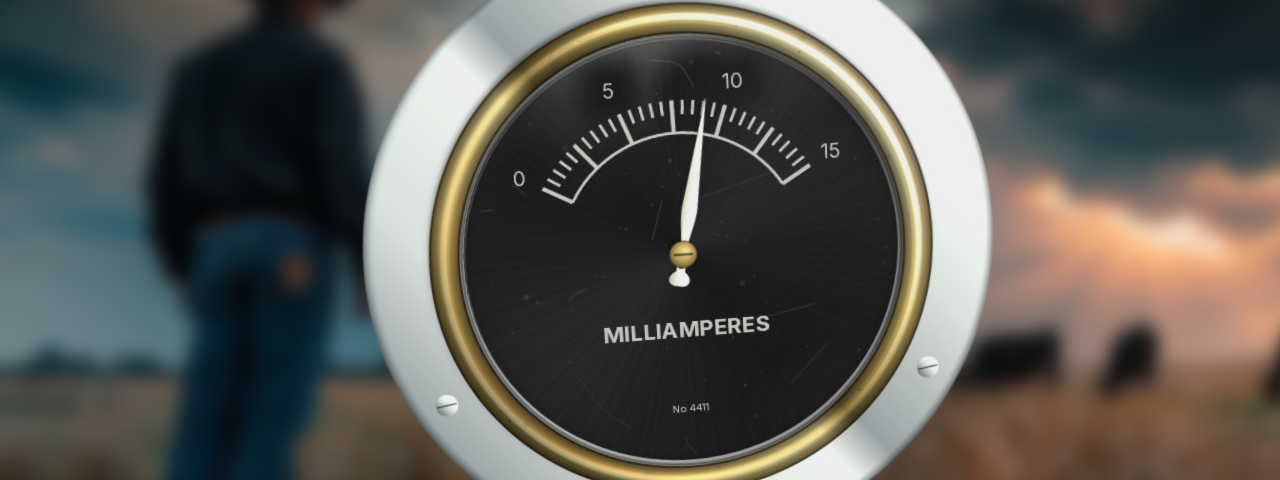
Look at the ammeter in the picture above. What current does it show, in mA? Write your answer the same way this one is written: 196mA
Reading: 9mA
